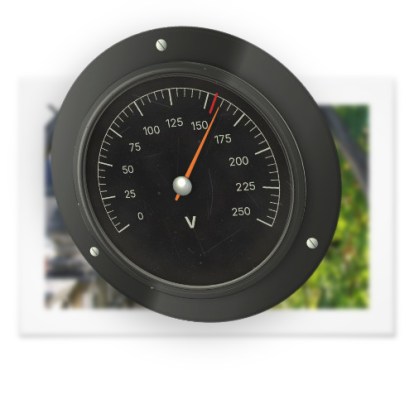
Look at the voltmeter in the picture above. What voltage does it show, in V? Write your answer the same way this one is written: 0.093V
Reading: 160V
